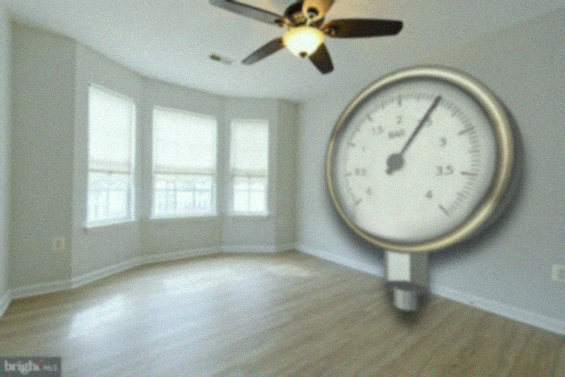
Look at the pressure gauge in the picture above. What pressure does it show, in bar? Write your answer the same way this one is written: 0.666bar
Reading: 2.5bar
